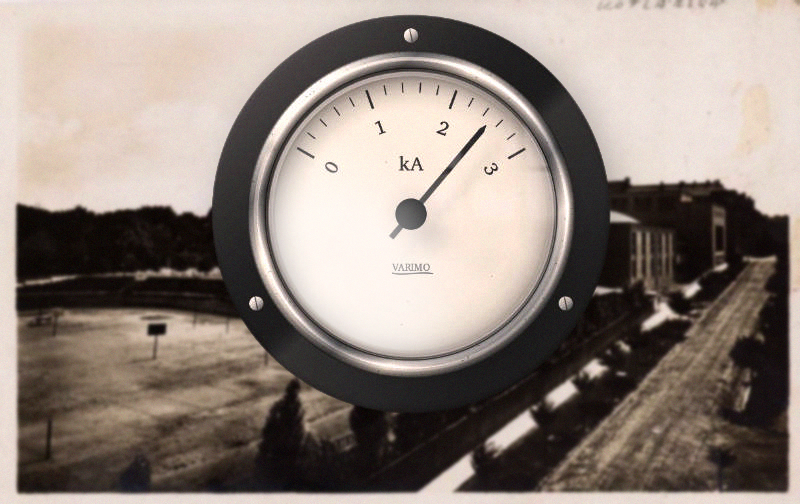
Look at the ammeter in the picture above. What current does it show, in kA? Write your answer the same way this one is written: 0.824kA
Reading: 2.5kA
